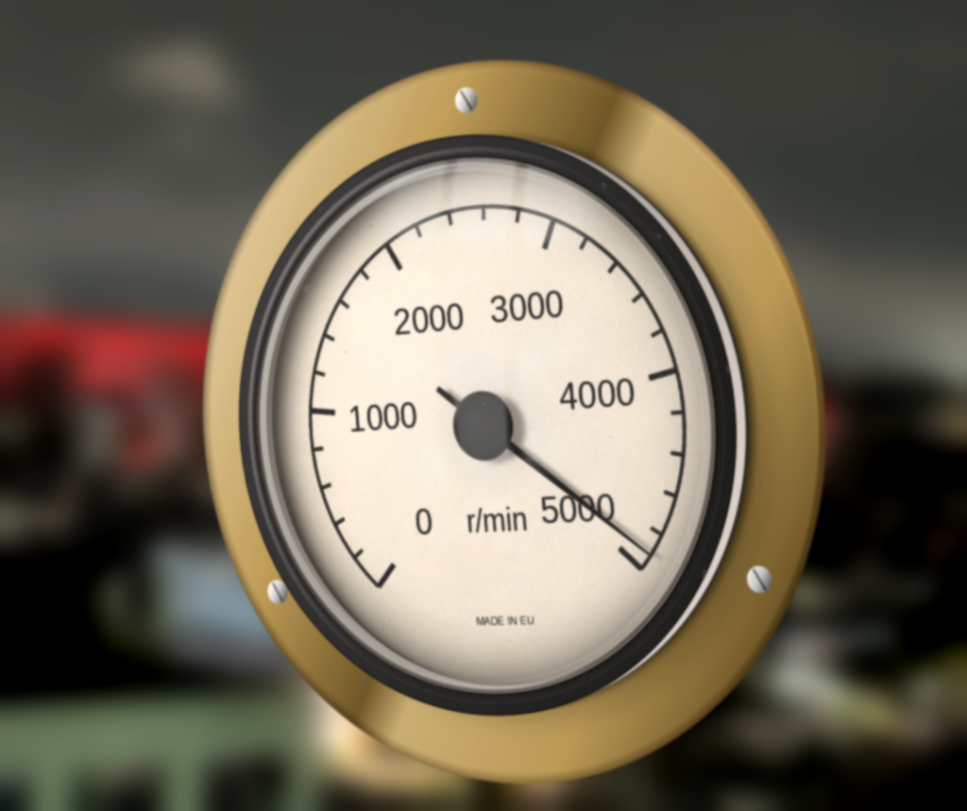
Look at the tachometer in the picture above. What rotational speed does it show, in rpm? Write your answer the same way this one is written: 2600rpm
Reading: 4900rpm
